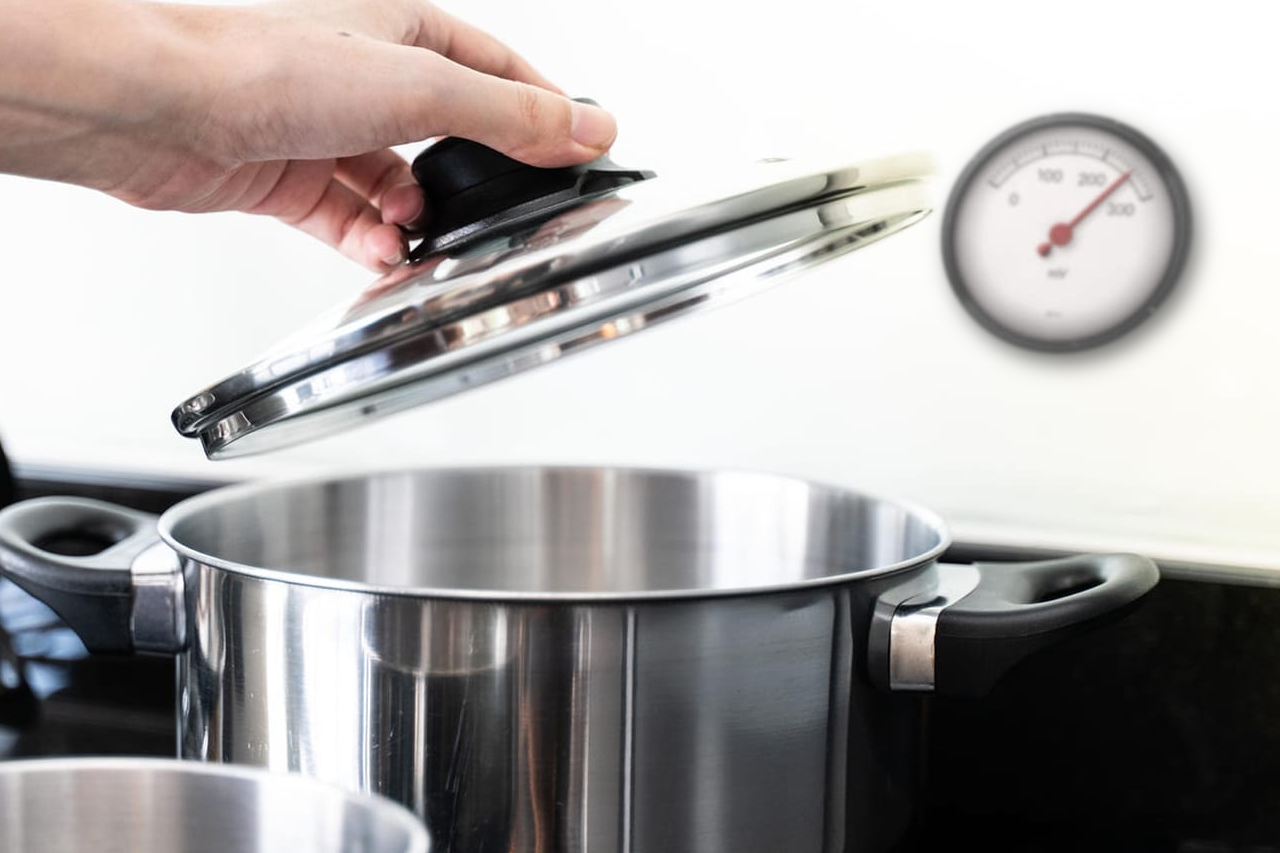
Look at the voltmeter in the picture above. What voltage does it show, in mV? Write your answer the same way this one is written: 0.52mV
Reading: 250mV
